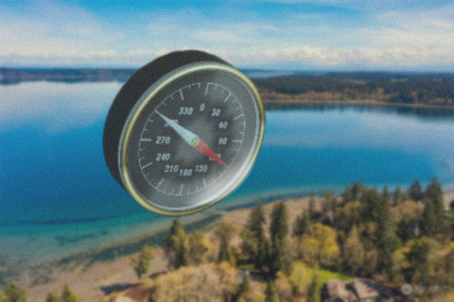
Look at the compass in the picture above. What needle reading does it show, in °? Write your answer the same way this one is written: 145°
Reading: 120°
